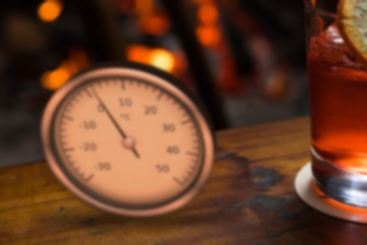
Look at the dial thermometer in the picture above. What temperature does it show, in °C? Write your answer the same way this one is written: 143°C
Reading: 2°C
